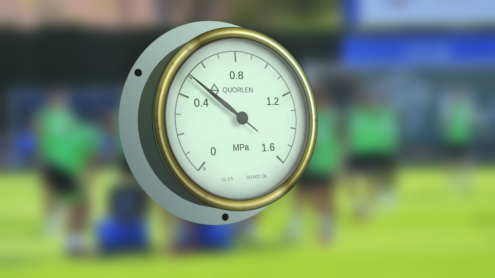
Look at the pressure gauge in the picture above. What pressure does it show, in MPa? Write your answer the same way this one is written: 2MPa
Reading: 0.5MPa
